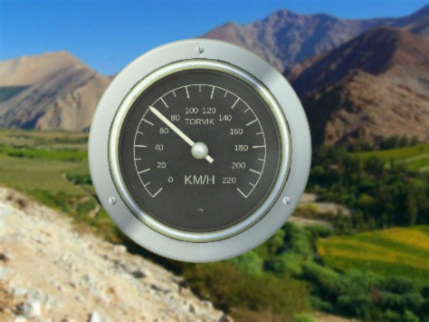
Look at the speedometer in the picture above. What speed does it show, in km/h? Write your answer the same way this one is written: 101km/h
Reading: 70km/h
